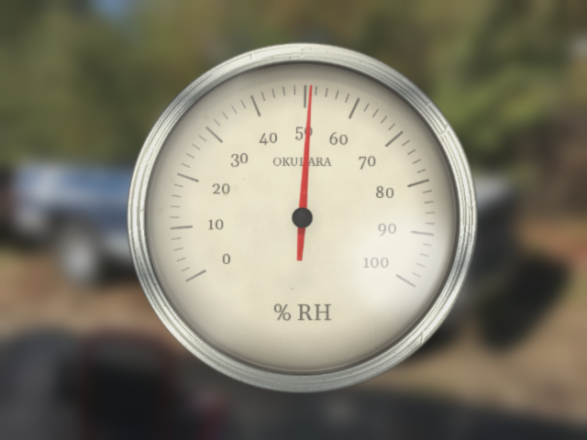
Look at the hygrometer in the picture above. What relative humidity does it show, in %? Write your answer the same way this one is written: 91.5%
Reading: 51%
